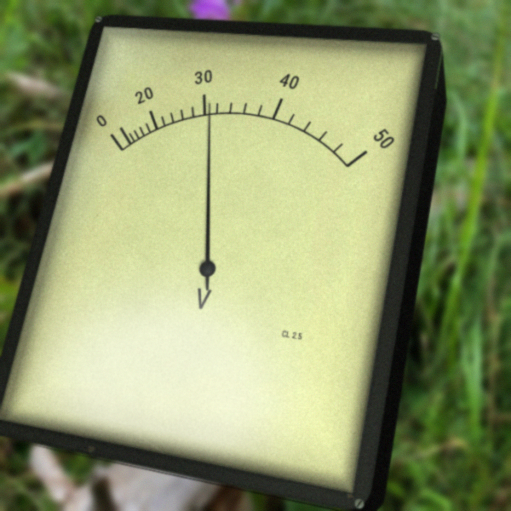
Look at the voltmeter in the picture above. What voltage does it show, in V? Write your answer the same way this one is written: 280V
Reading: 31V
